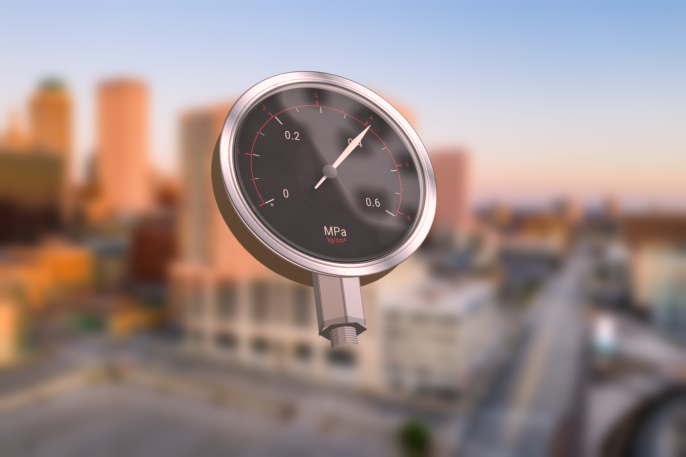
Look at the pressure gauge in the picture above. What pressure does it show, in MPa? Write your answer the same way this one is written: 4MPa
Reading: 0.4MPa
